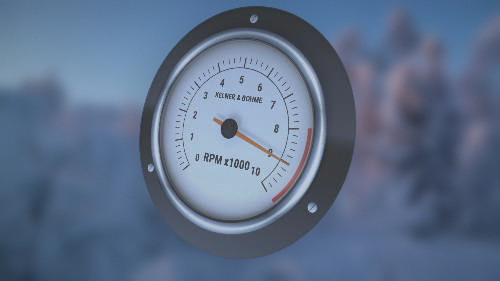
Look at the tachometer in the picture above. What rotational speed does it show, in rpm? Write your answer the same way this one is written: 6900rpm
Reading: 9000rpm
